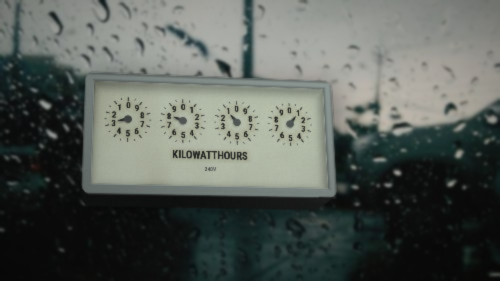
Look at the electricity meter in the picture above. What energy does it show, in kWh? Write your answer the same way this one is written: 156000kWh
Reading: 2811kWh
